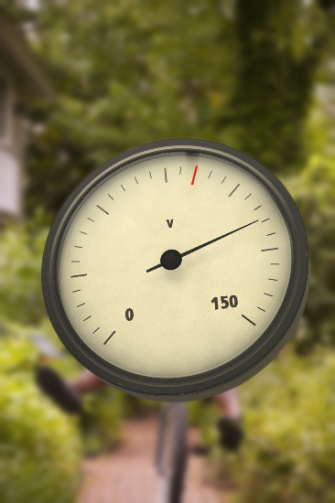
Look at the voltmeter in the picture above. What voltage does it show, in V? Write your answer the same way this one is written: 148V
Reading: 115V
